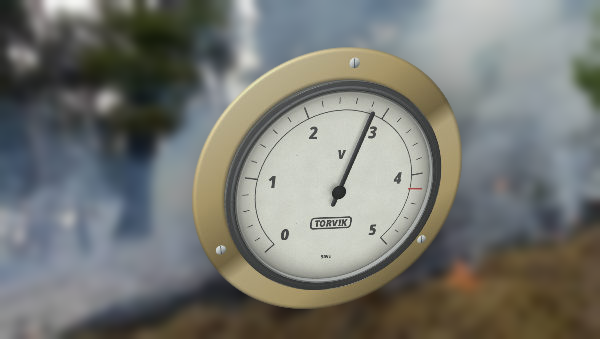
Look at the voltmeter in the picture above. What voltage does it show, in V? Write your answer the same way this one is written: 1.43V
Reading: 2.8V
